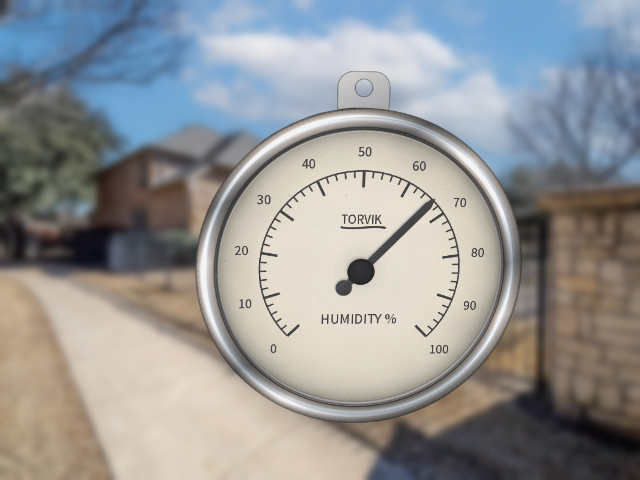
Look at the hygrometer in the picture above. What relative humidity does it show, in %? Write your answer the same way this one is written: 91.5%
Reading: 66%
